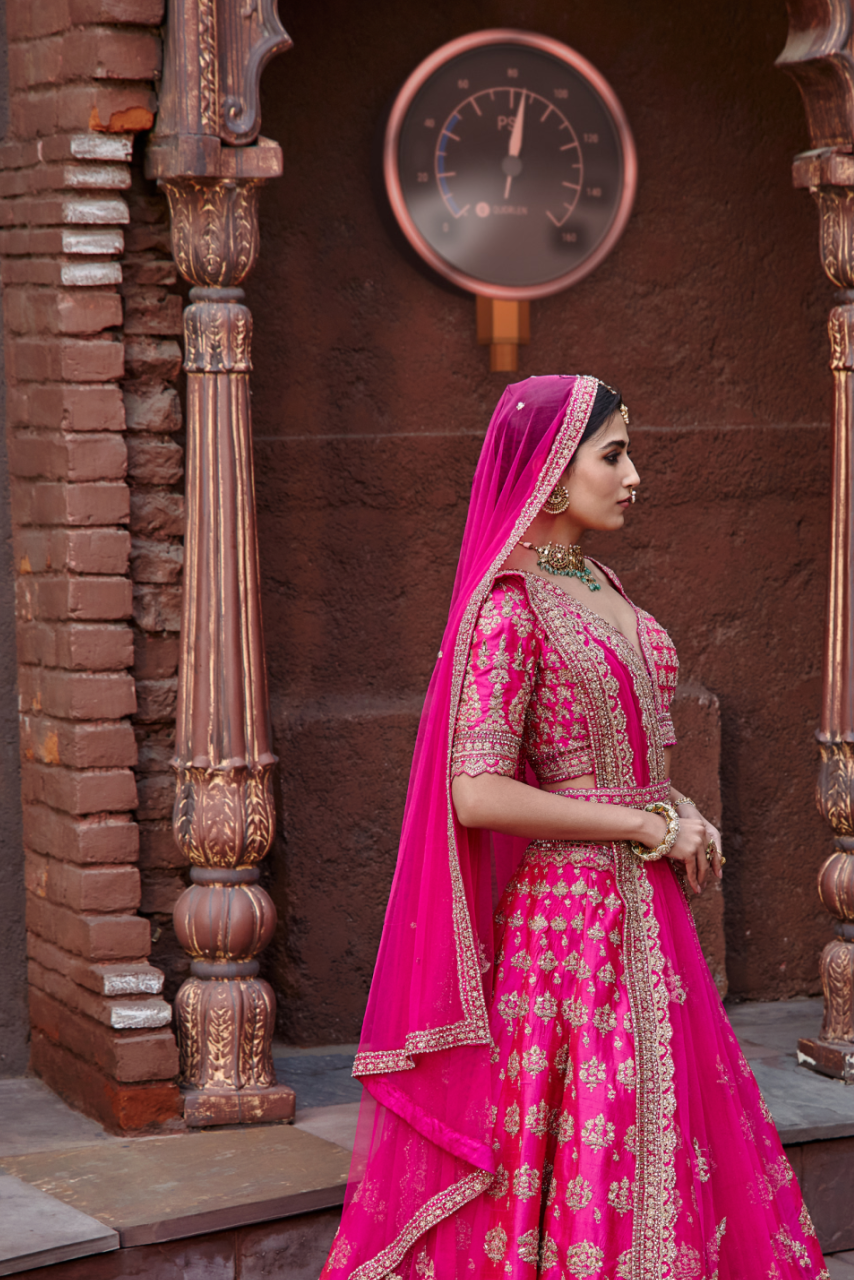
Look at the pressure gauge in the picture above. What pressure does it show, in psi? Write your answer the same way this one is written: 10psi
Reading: 85psi
